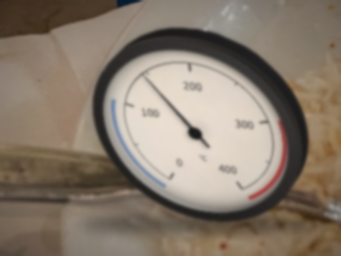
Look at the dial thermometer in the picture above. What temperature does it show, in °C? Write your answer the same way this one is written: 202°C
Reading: 150°C
